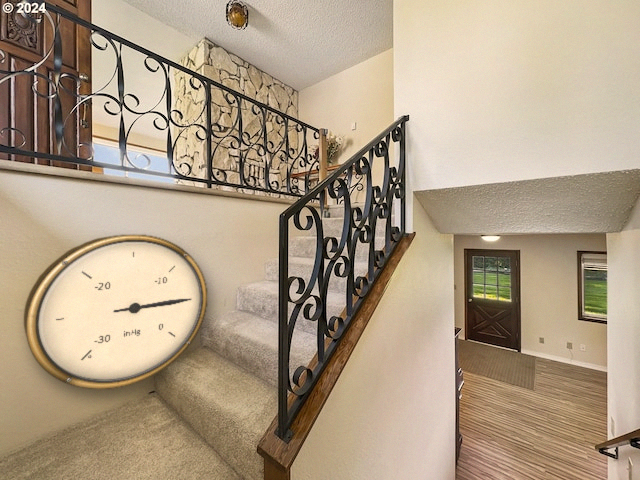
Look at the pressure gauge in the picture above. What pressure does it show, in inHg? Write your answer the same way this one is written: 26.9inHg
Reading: -5inHg
